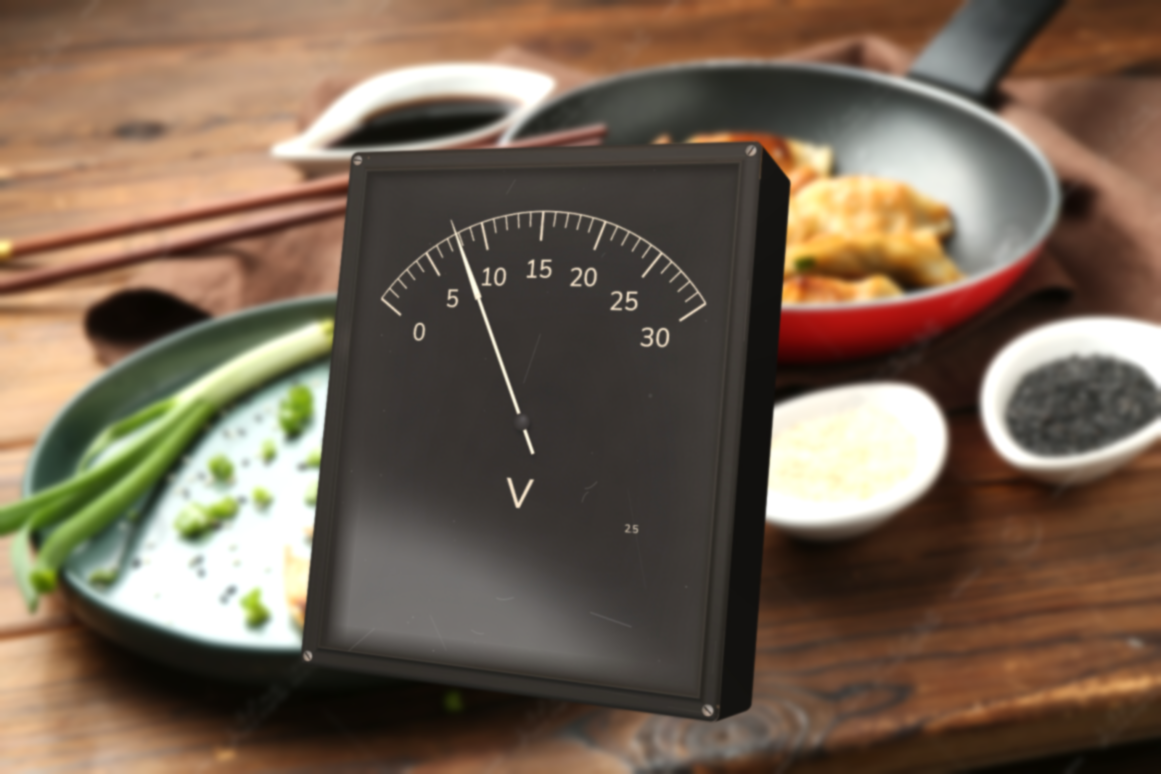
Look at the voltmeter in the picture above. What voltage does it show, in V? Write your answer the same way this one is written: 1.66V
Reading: 8V
